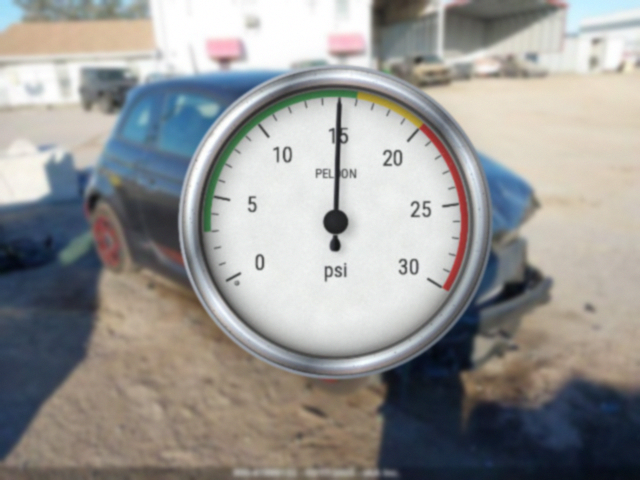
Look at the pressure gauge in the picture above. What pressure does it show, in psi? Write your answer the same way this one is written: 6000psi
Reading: 15psi
